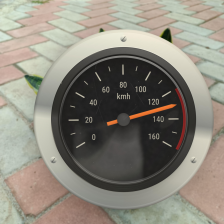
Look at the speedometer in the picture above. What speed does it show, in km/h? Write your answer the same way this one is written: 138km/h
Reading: 130km/h
